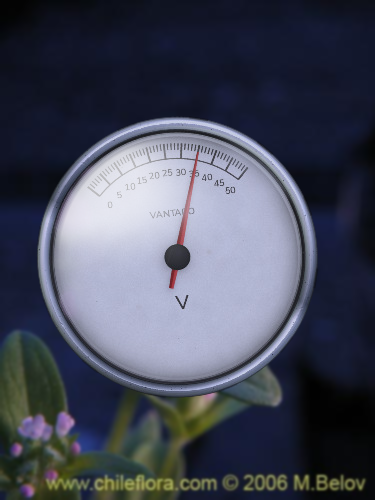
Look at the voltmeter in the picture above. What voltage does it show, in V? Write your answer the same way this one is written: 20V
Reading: 35V
